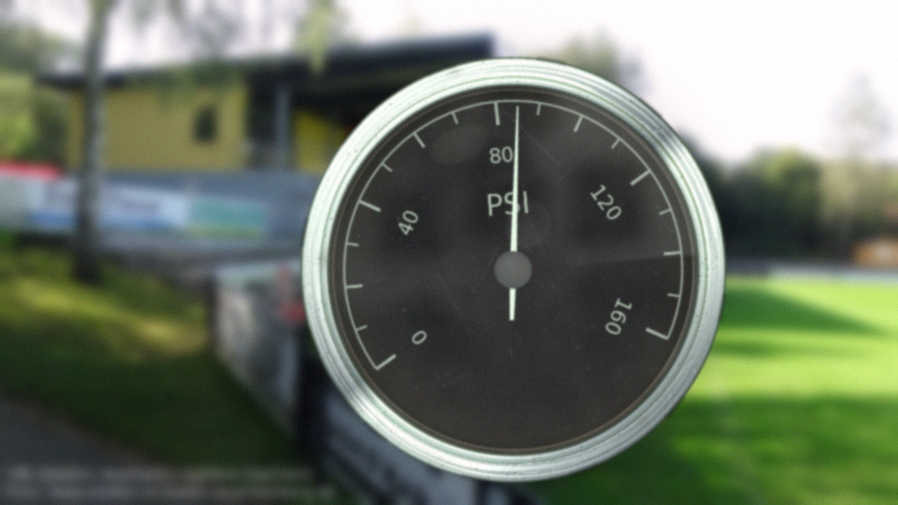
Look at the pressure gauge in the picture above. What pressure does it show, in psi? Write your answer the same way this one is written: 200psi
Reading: 85psi
